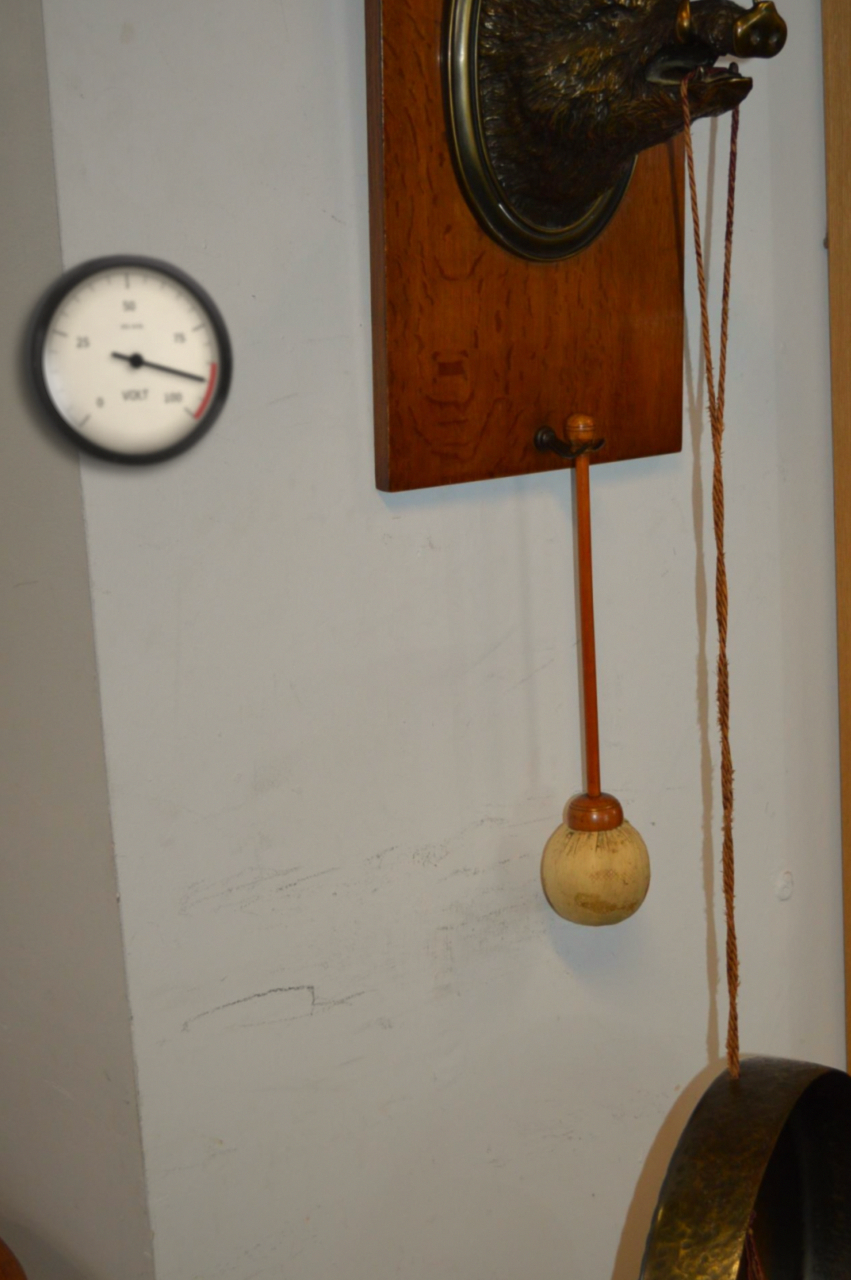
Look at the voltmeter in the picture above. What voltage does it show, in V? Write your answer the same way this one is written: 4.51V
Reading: 90V
